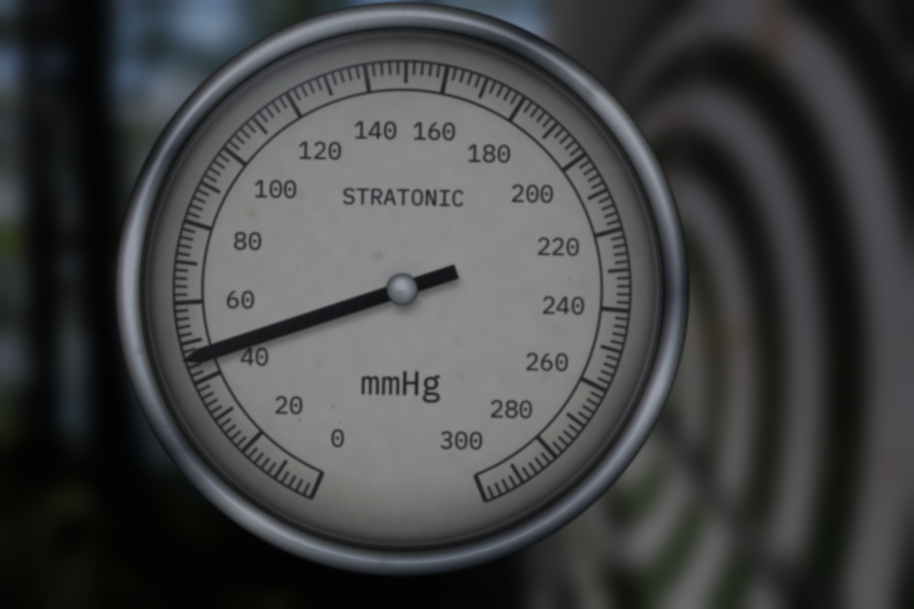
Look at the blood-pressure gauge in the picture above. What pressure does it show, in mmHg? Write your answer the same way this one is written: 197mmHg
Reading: 46mmHg
